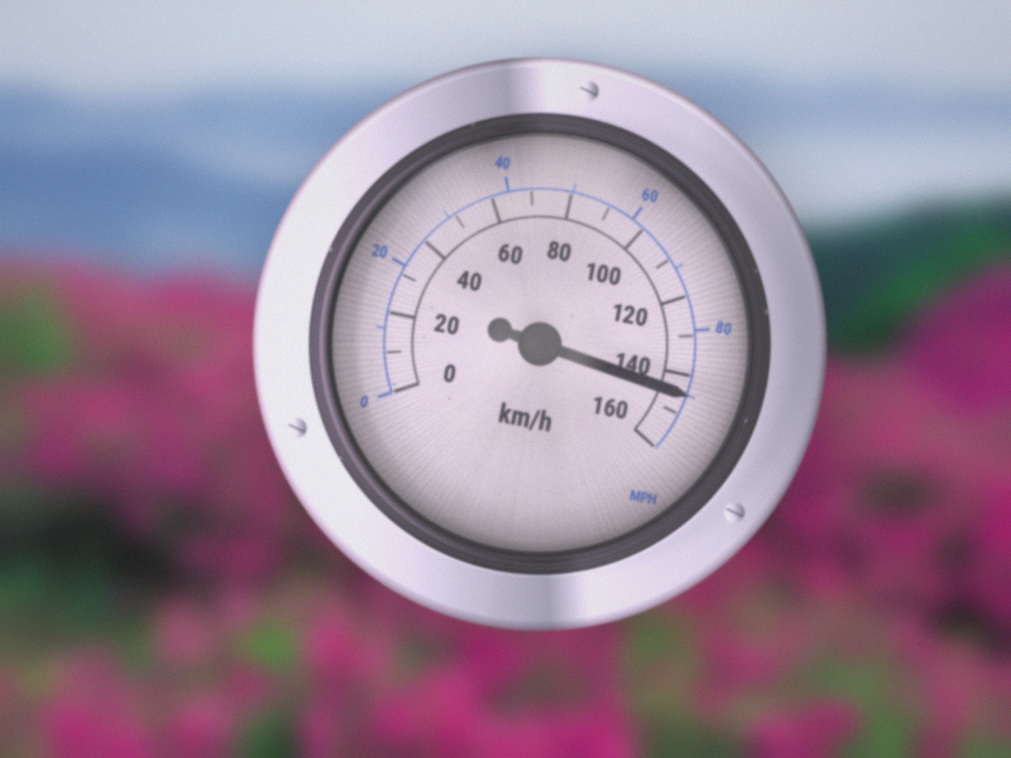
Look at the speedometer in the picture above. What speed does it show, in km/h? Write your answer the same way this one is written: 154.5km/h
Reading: 145km/h
